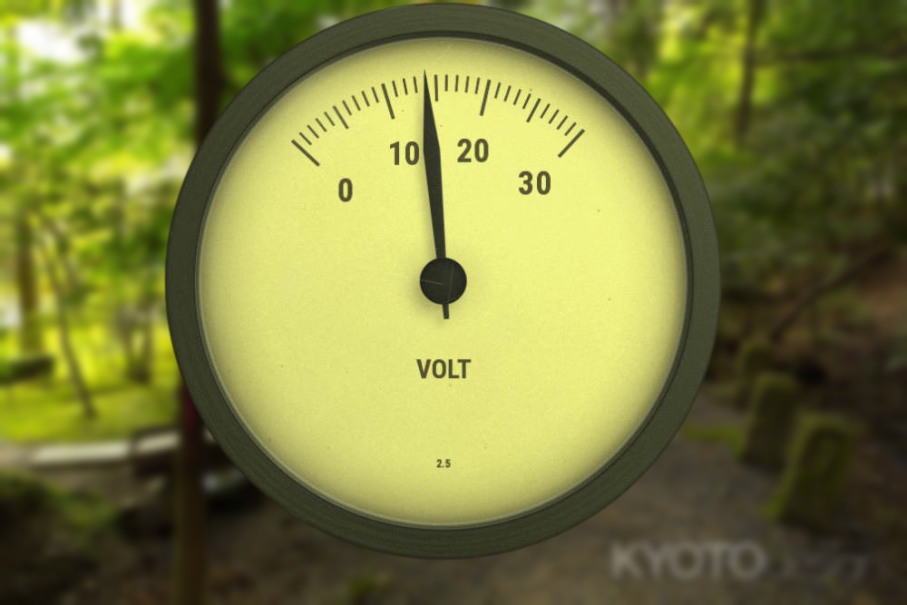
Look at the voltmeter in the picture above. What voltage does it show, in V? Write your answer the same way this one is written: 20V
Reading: 14V
